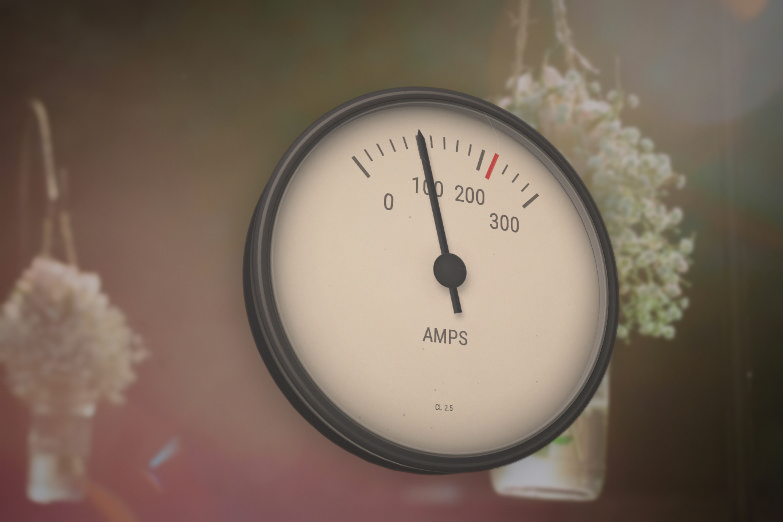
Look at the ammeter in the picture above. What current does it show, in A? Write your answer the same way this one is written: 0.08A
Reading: 100A
